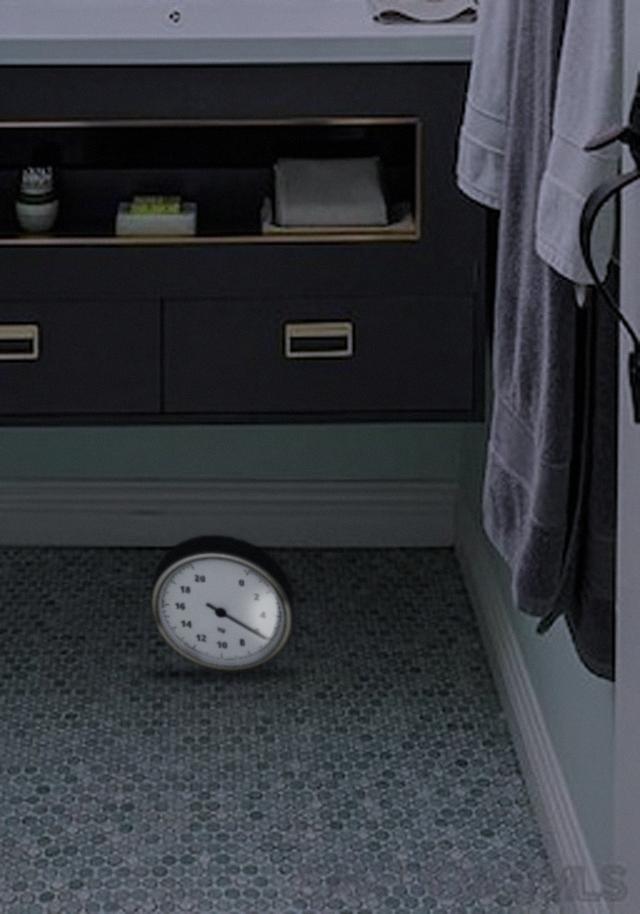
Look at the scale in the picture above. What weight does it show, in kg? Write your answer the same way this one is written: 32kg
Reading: 6kg
